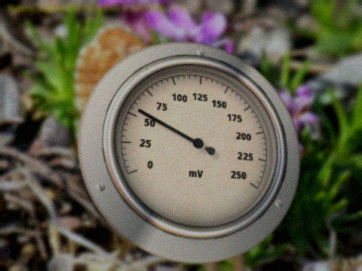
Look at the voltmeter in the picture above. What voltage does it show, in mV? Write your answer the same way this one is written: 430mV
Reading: 55mV
